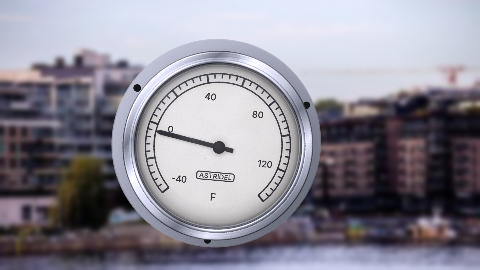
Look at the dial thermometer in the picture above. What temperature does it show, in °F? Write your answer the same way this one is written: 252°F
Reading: -4°F
